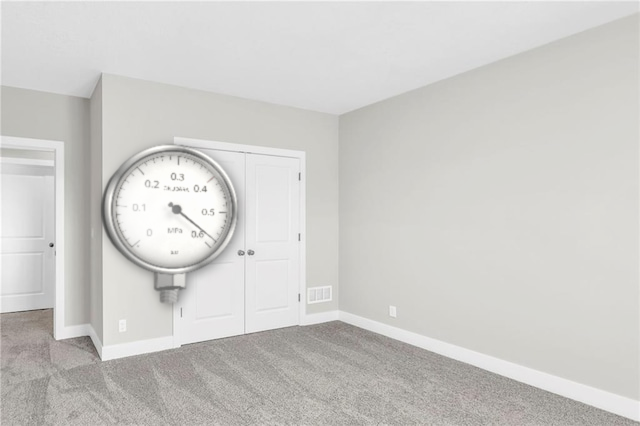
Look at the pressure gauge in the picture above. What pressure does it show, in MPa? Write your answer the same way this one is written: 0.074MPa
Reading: 0.58MPa
